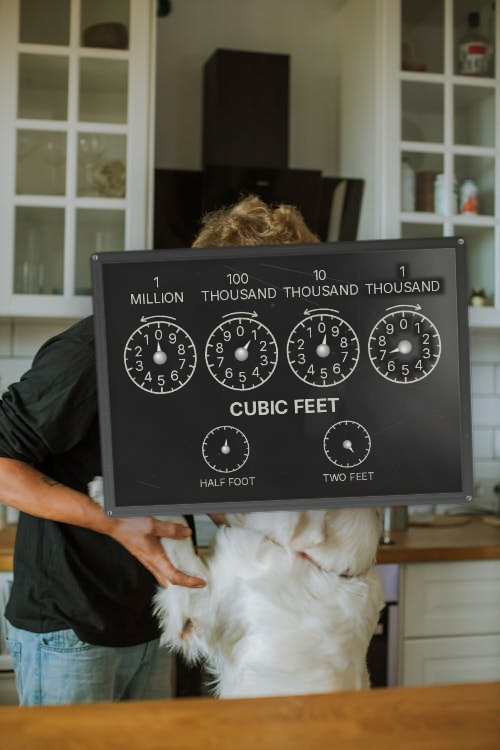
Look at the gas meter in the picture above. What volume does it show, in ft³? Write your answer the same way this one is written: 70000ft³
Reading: 9700ft³
